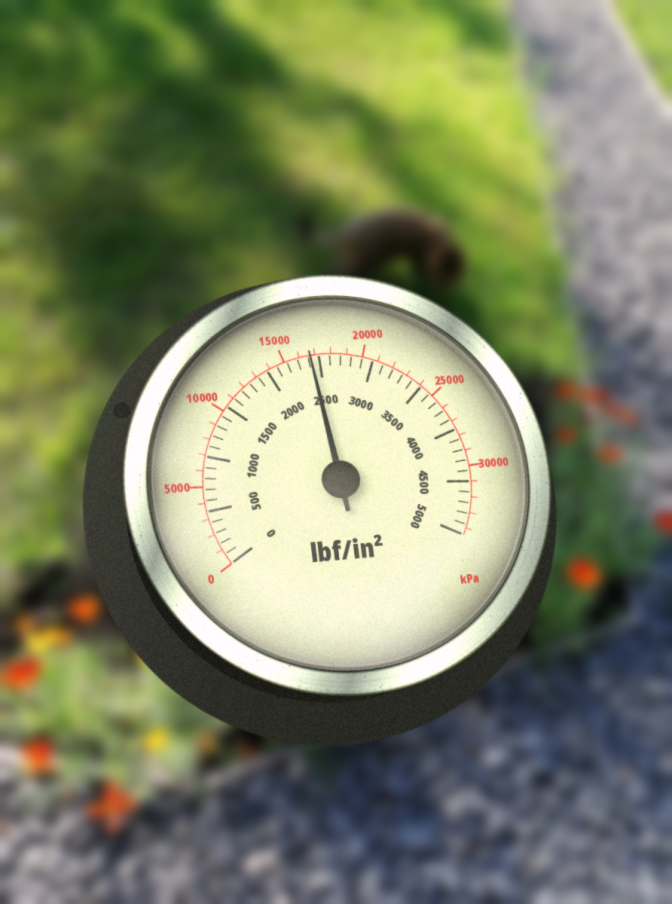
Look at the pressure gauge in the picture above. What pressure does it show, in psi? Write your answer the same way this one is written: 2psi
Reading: 2400psi
